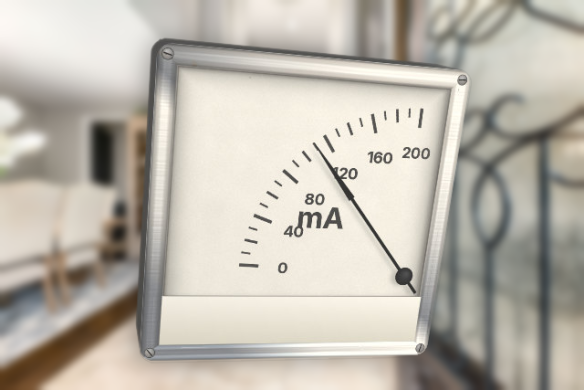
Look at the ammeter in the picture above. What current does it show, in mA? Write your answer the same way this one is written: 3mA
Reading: 110mA
